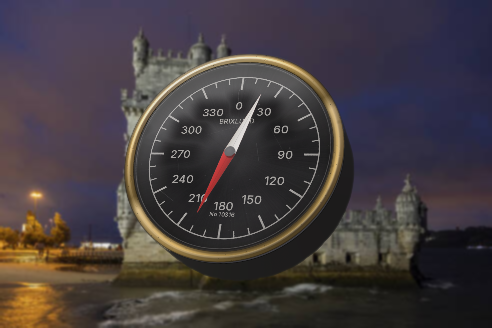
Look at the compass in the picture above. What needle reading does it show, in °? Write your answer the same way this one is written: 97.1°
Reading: 200°
